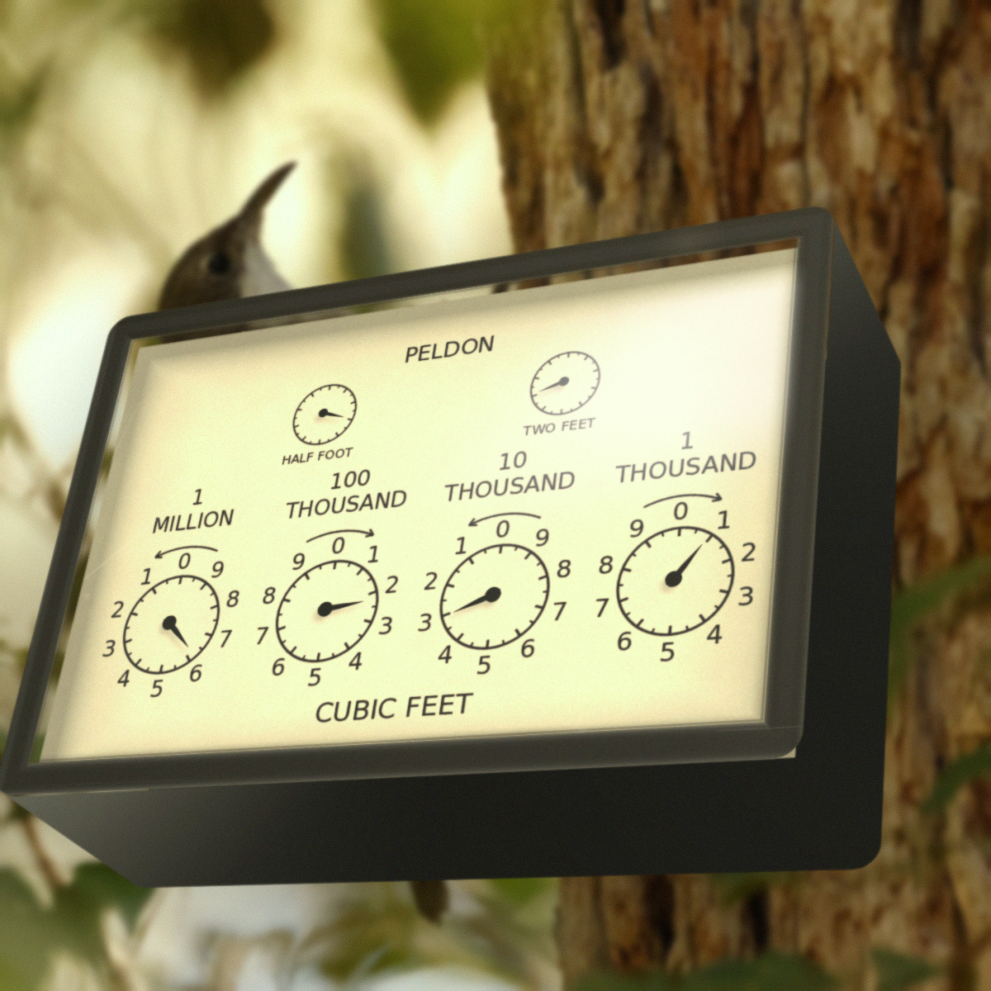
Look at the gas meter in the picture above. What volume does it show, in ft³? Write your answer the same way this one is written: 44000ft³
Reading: 623100ft³
